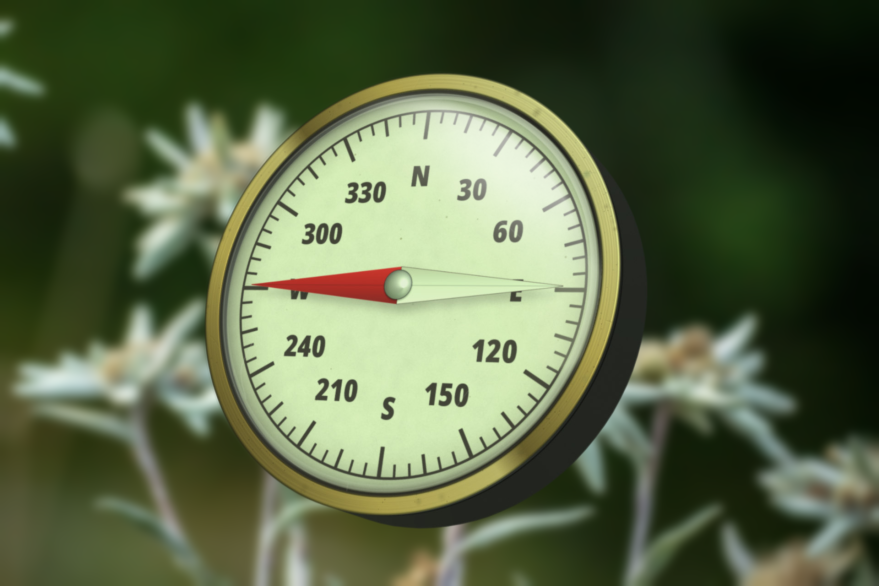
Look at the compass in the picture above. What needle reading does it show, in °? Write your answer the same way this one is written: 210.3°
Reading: 270°
